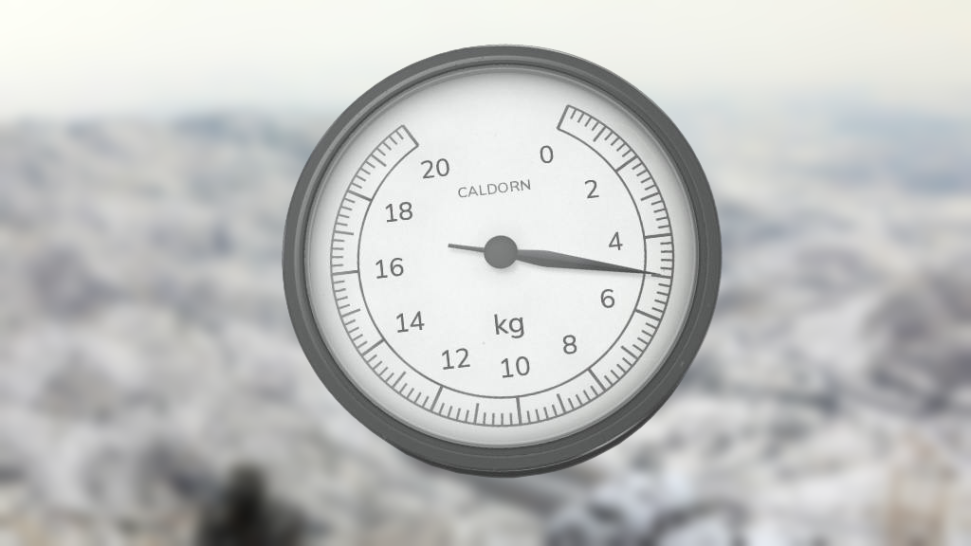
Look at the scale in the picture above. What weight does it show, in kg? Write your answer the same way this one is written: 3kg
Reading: 5kg
